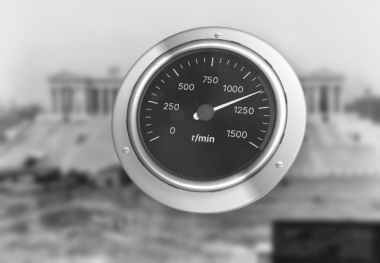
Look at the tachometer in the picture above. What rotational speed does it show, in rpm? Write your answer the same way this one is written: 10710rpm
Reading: 1150rpm
